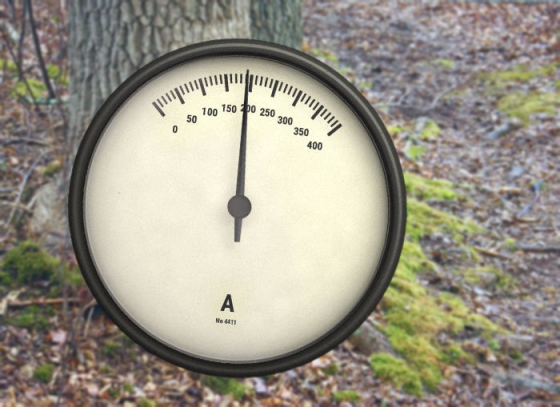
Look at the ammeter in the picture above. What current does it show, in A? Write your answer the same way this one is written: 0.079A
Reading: 190A
